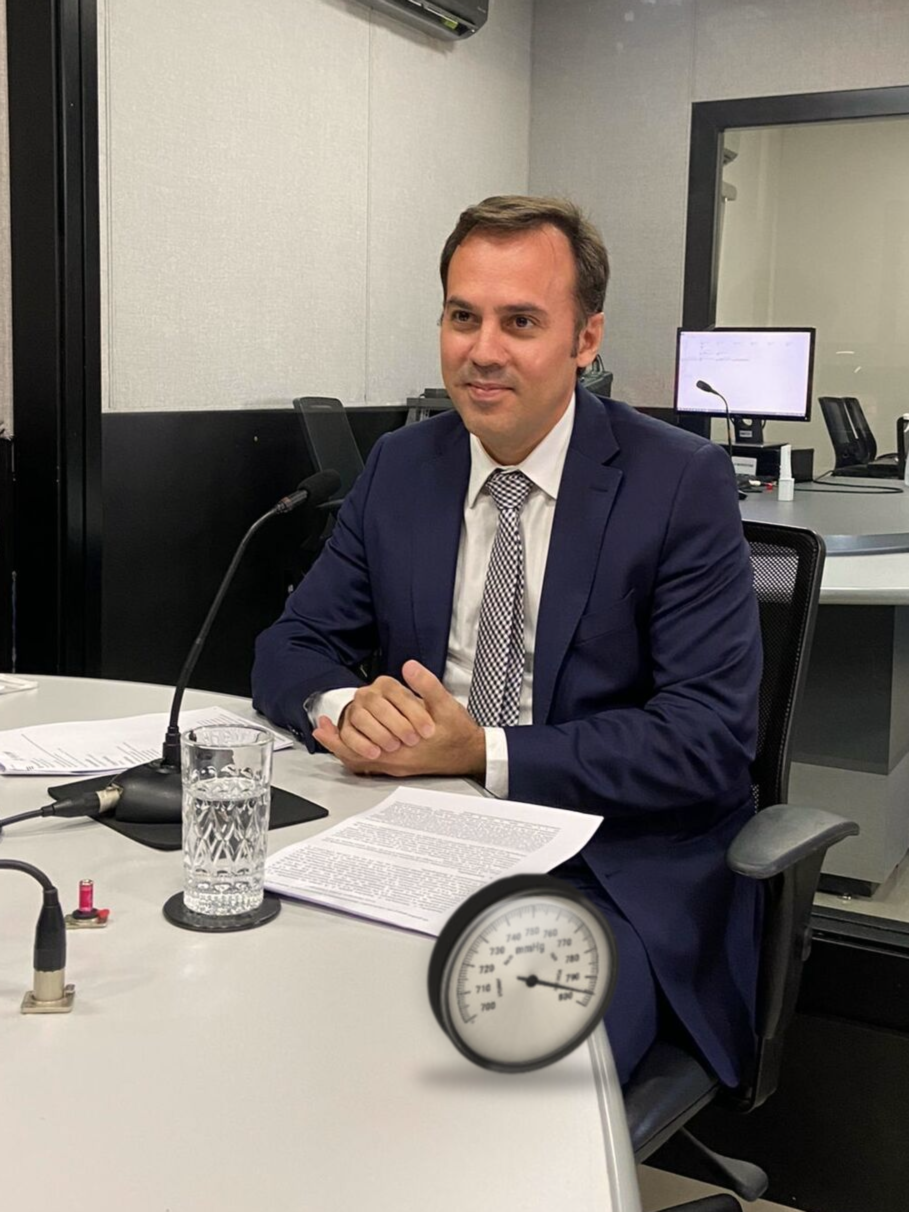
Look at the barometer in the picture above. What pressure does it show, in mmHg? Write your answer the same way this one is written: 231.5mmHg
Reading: 795mmHg
